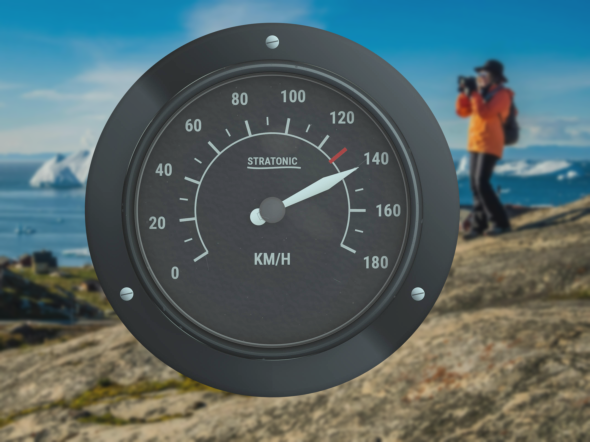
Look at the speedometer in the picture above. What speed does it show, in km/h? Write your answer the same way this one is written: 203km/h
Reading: 140km/h
